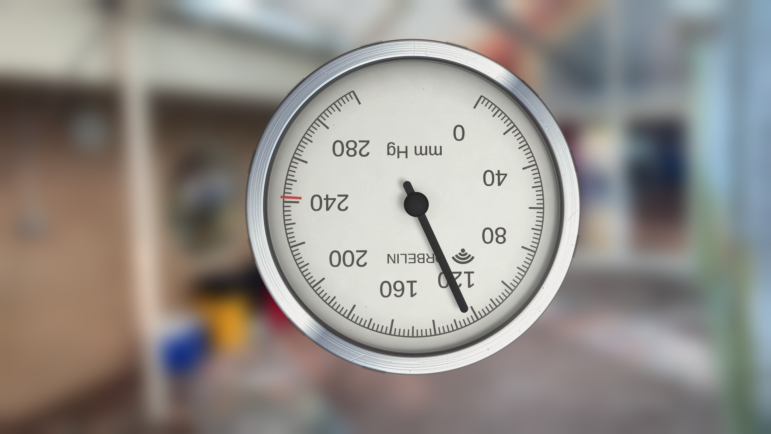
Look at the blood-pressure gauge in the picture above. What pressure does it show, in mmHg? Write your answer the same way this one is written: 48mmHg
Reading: 124mmHg
